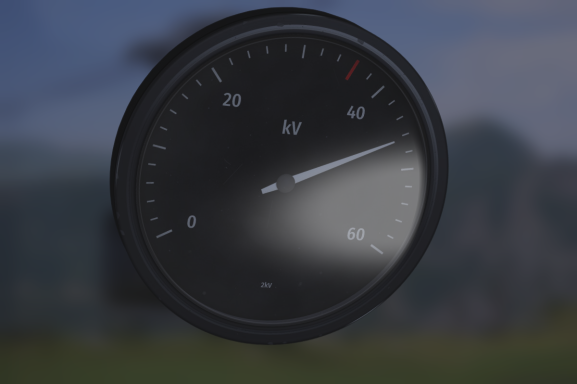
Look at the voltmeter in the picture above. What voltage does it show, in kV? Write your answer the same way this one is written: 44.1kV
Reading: 46kV
